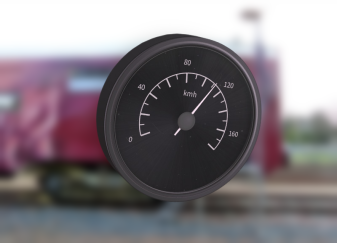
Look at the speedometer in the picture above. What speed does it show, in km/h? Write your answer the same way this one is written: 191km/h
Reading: 110km/h
